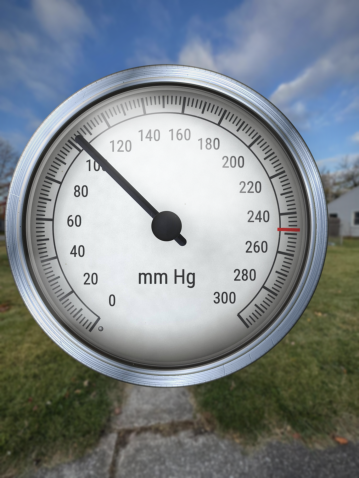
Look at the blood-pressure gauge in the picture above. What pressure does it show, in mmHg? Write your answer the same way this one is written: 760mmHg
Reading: 104mmHg
